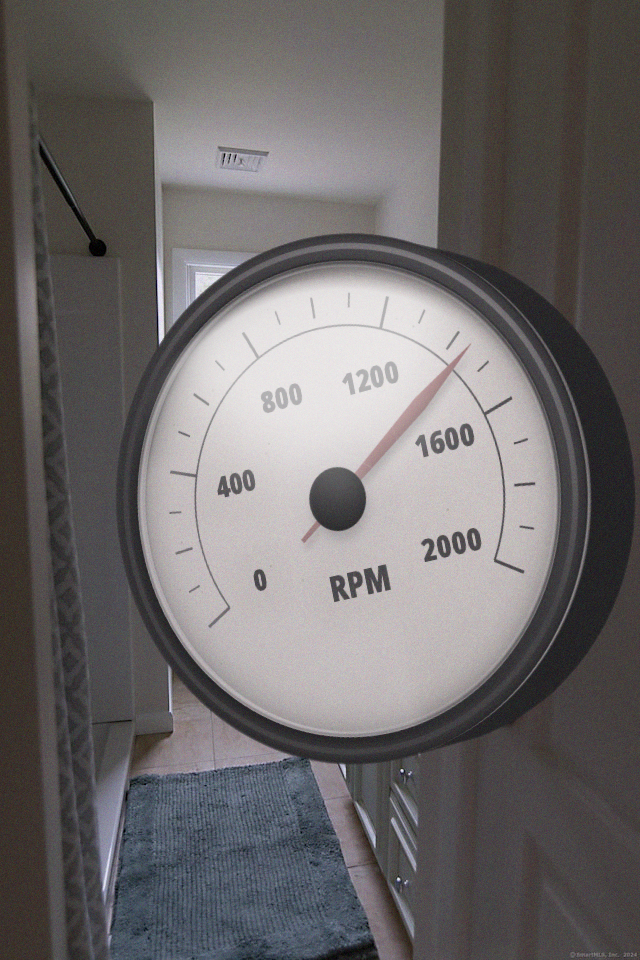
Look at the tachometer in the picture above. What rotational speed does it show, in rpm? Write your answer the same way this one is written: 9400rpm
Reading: 1450rpm
